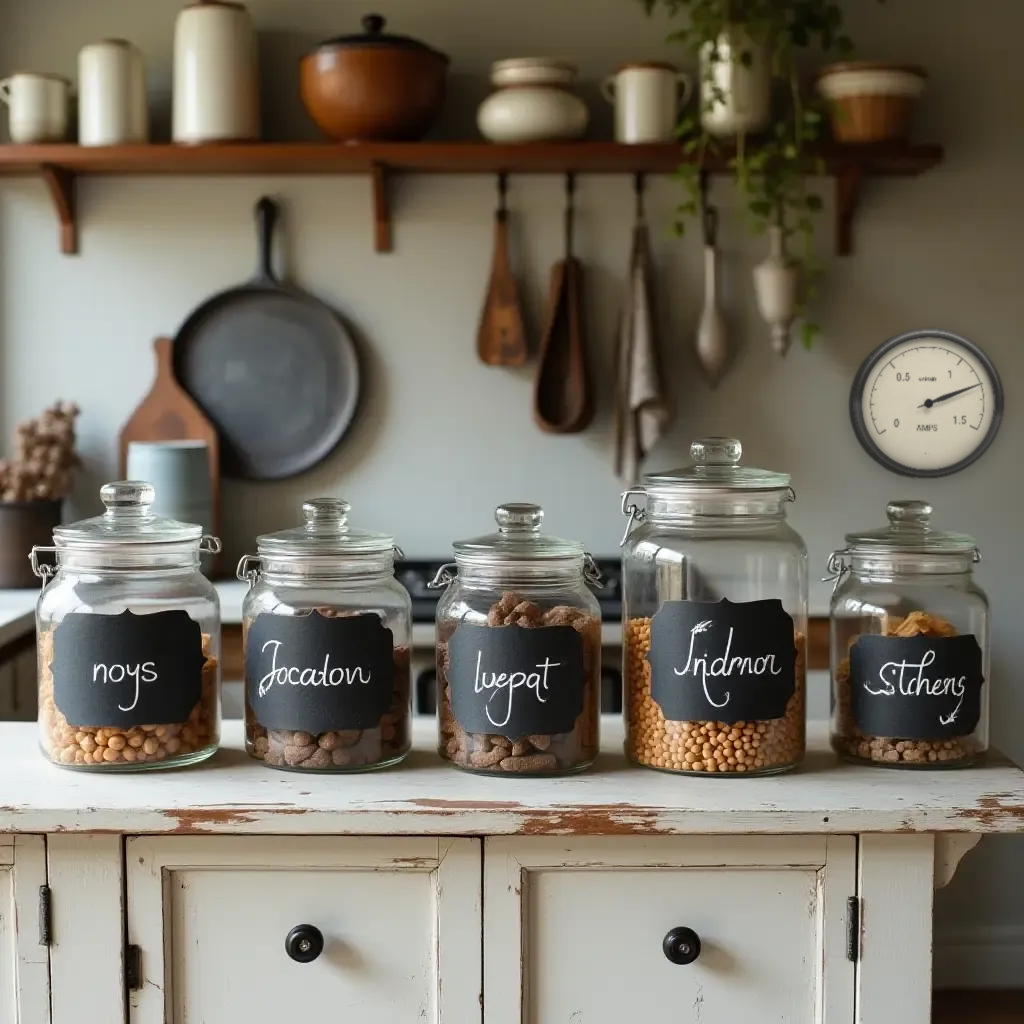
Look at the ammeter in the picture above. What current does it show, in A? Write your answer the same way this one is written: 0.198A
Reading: 1.2A
